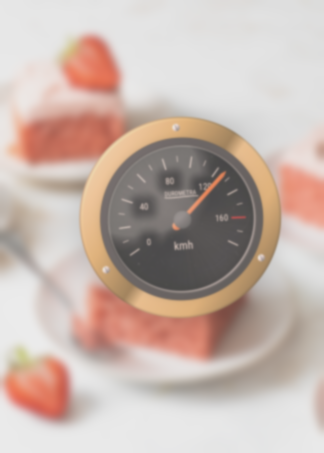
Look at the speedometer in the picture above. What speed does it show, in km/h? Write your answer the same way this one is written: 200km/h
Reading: 125km/h
